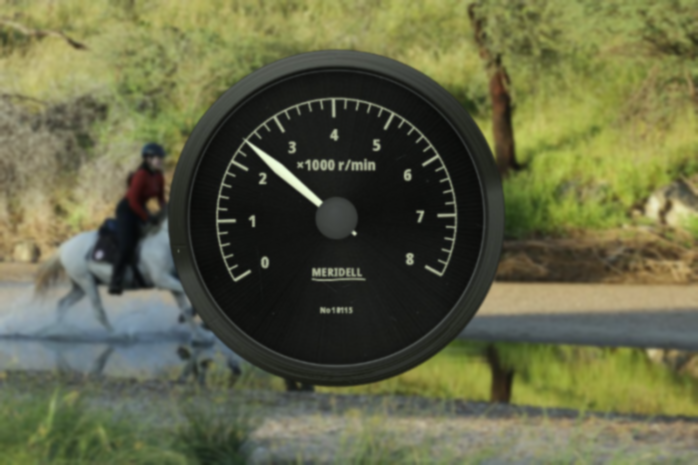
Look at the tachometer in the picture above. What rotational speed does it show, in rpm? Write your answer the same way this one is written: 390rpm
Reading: 2400rpm
